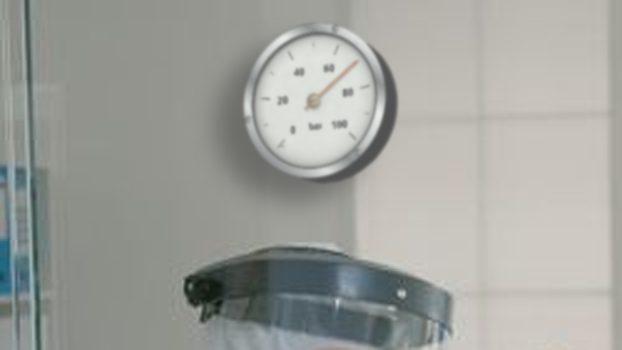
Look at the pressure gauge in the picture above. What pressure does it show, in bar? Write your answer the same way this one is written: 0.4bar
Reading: 70bar
